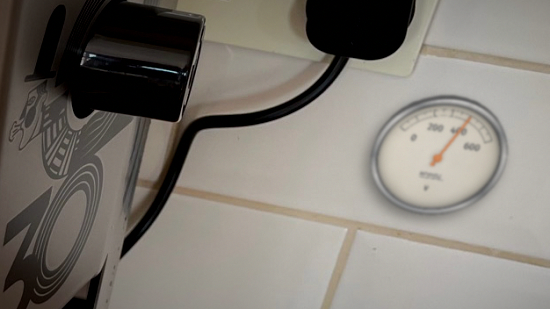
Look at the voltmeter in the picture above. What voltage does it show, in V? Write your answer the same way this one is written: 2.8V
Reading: 400V
